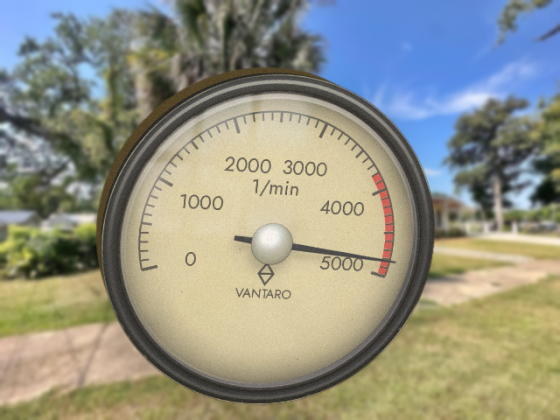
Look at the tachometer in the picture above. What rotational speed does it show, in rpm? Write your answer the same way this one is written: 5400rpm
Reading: 4800rpm
